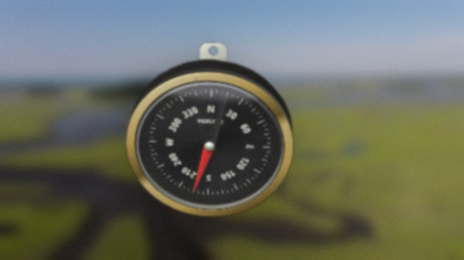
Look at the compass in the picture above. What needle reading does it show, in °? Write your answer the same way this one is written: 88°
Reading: 195°
